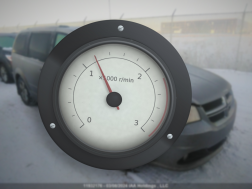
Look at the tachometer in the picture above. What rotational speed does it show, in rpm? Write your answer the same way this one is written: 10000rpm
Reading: 1200rpm
